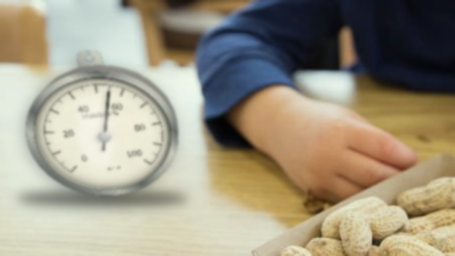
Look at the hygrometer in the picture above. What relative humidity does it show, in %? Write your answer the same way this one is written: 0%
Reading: 55%
